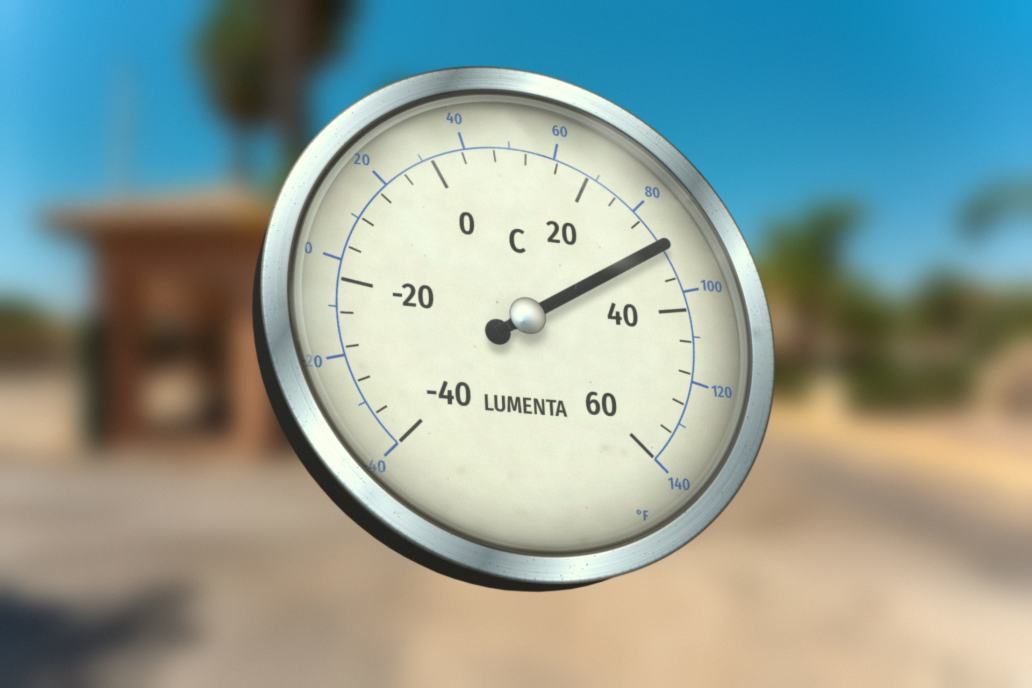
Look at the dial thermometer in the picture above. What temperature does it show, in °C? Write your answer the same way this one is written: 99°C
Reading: 32°C
